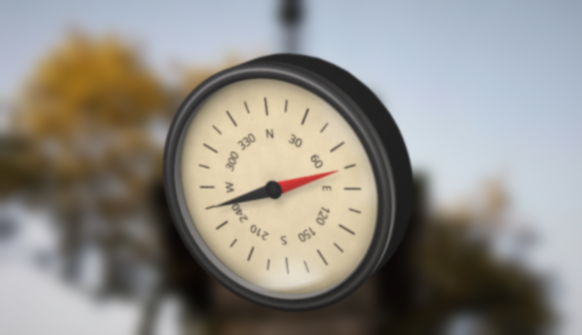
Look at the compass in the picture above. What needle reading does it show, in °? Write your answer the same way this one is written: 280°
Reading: 75°
